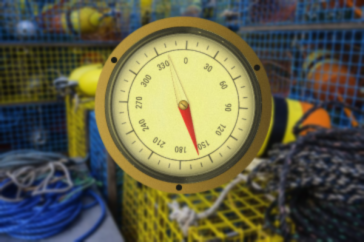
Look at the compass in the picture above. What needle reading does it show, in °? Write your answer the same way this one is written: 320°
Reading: 160°
